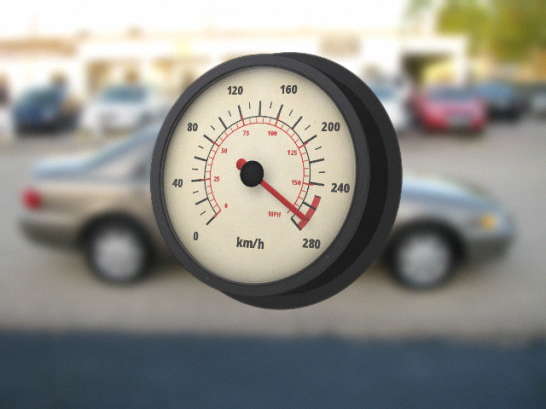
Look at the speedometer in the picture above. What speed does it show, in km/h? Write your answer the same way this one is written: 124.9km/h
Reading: 270km/h
